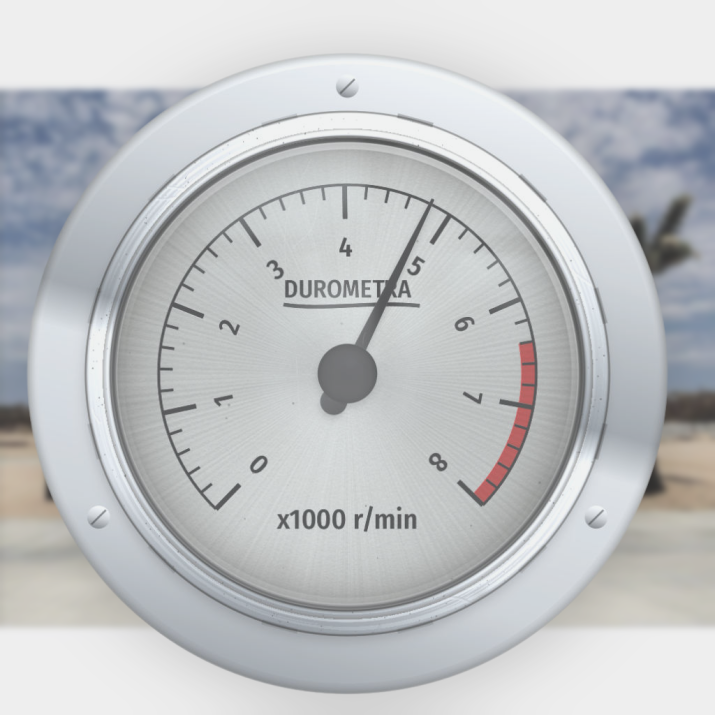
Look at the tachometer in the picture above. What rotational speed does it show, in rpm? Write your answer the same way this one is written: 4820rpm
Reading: 4800rpm
